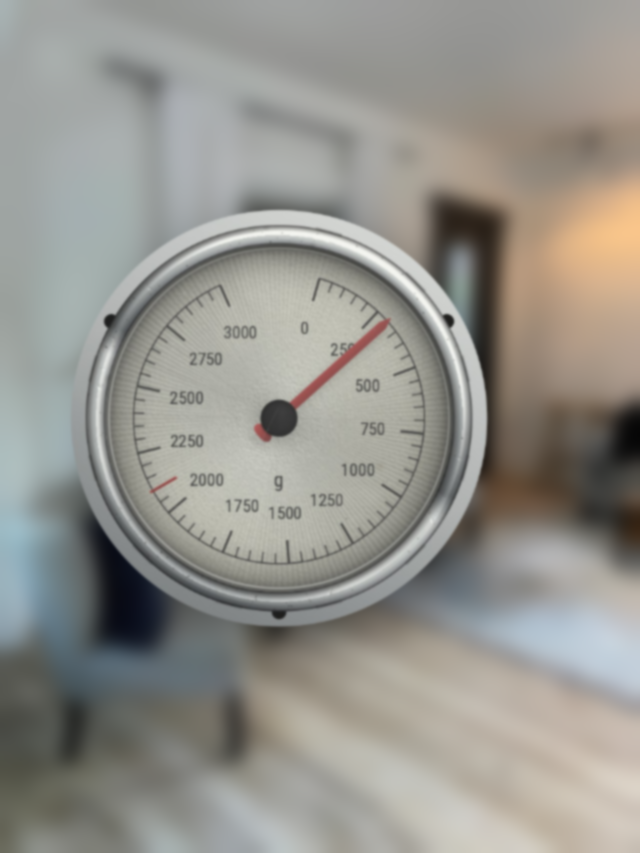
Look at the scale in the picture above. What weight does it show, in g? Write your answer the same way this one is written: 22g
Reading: 300g
